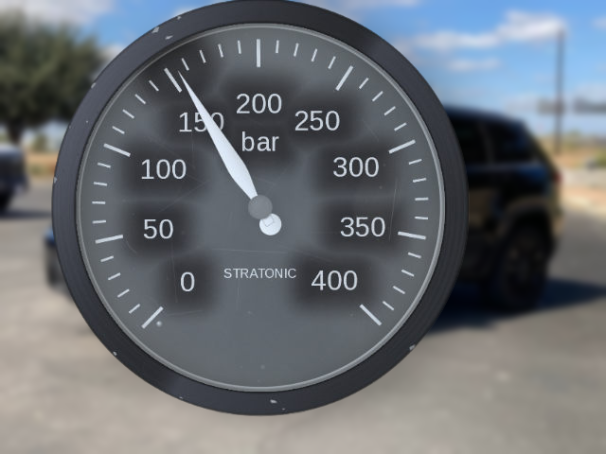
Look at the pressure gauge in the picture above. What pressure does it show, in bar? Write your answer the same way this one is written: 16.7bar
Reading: 155bar
